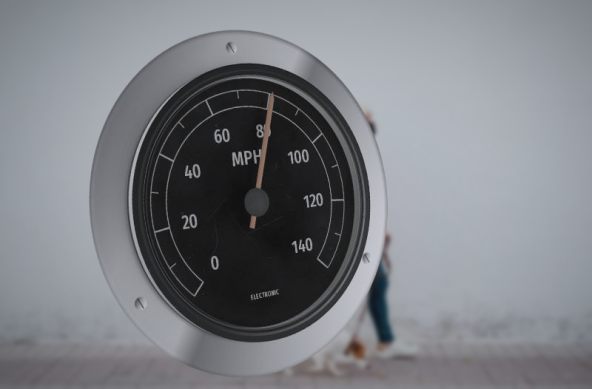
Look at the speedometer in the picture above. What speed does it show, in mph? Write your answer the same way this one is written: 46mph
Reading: 80mph
